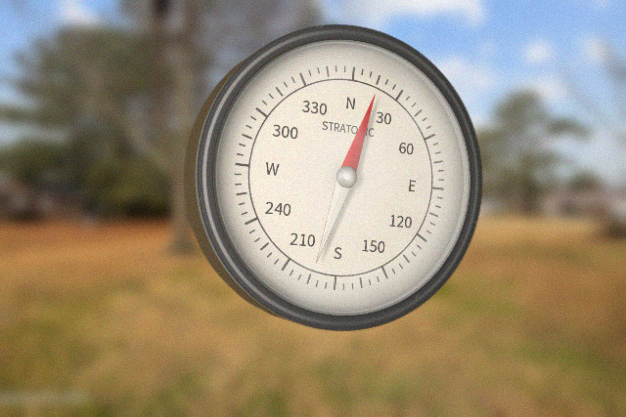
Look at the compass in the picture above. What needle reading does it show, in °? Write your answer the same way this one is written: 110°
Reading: 15°
